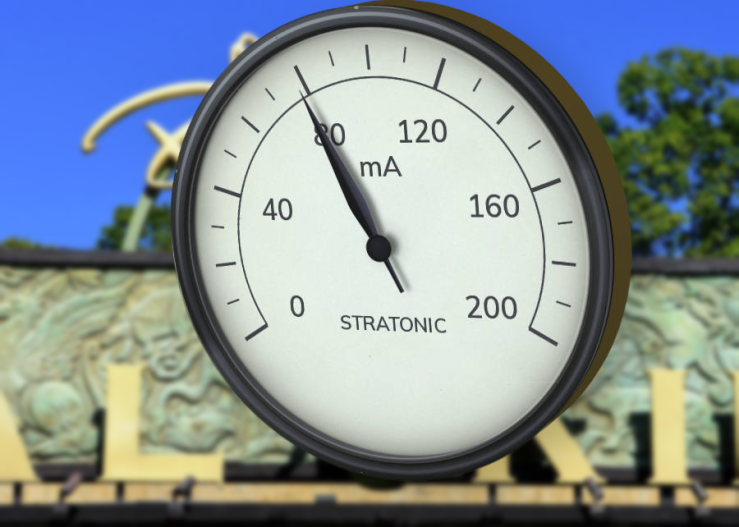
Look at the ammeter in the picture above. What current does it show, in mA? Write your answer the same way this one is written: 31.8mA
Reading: 80mA
